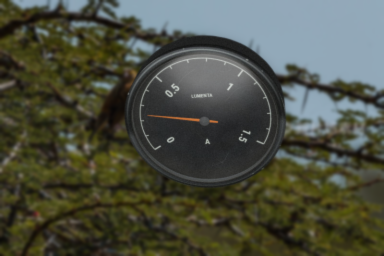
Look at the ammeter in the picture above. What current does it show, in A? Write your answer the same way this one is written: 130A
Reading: 0.25A
